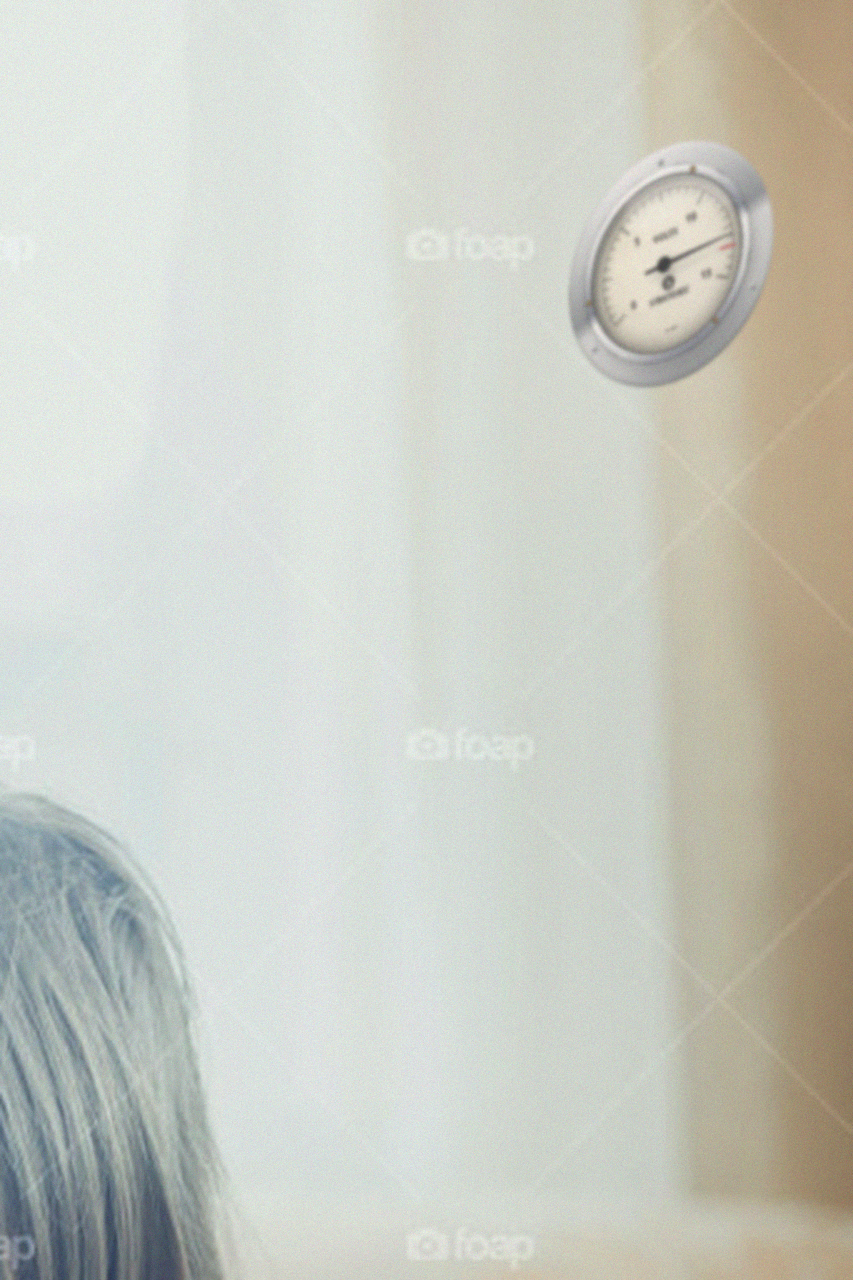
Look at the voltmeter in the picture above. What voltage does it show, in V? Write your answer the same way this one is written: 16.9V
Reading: 13V
